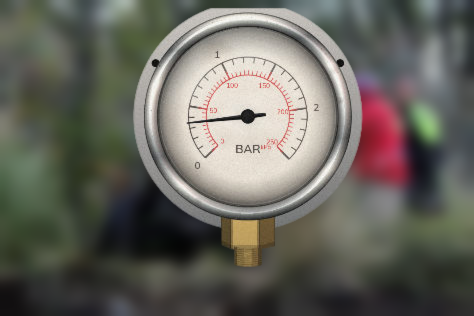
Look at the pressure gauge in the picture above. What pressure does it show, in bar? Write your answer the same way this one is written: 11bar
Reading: 0.35bar
